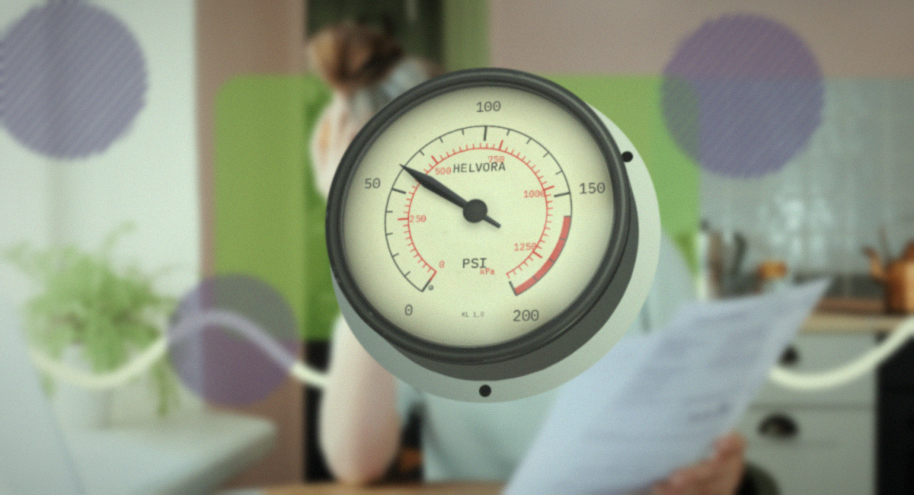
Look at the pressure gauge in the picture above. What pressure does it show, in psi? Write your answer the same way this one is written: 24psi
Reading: 60psi
